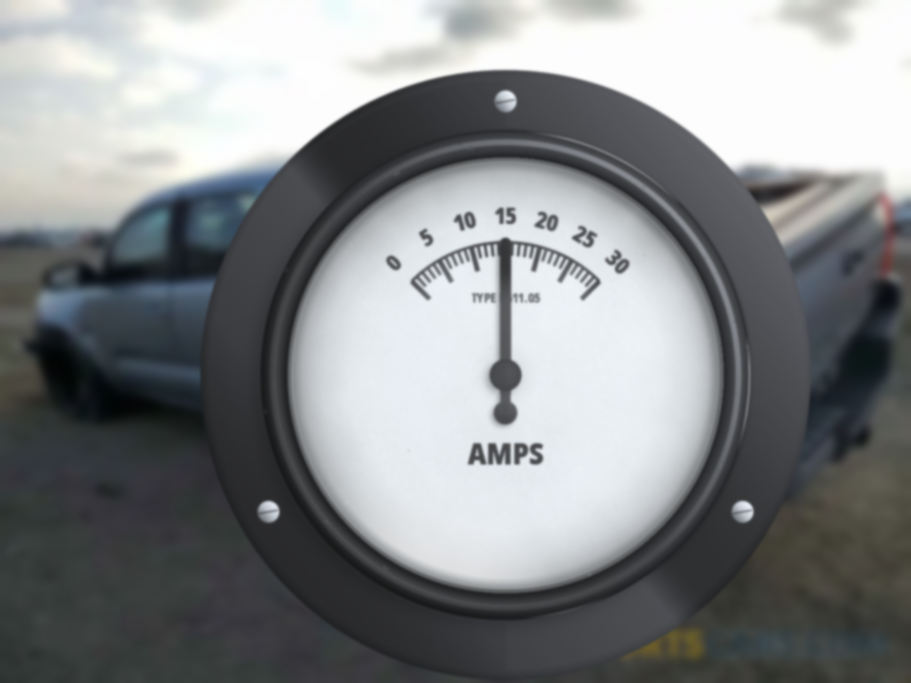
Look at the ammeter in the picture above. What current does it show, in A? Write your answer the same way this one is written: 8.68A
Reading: 15A
